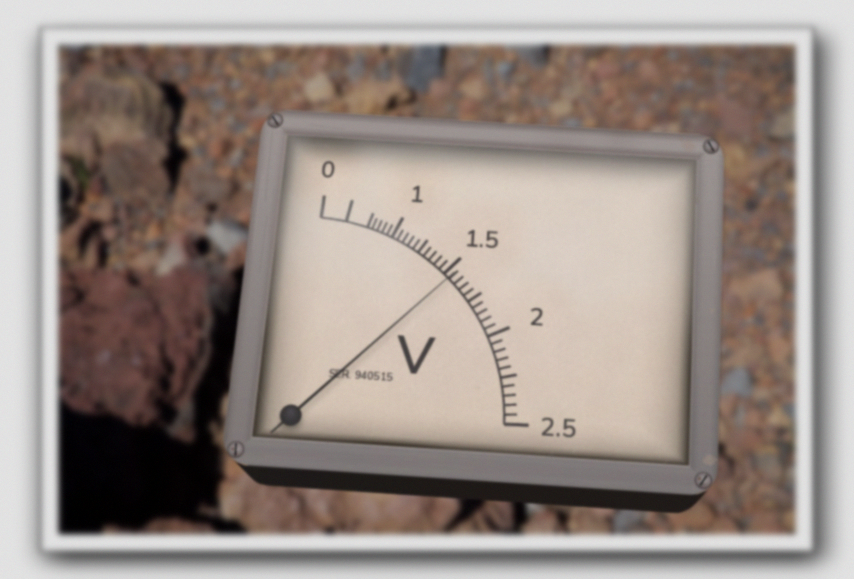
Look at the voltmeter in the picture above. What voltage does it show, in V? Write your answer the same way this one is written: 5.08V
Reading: 1.55V
